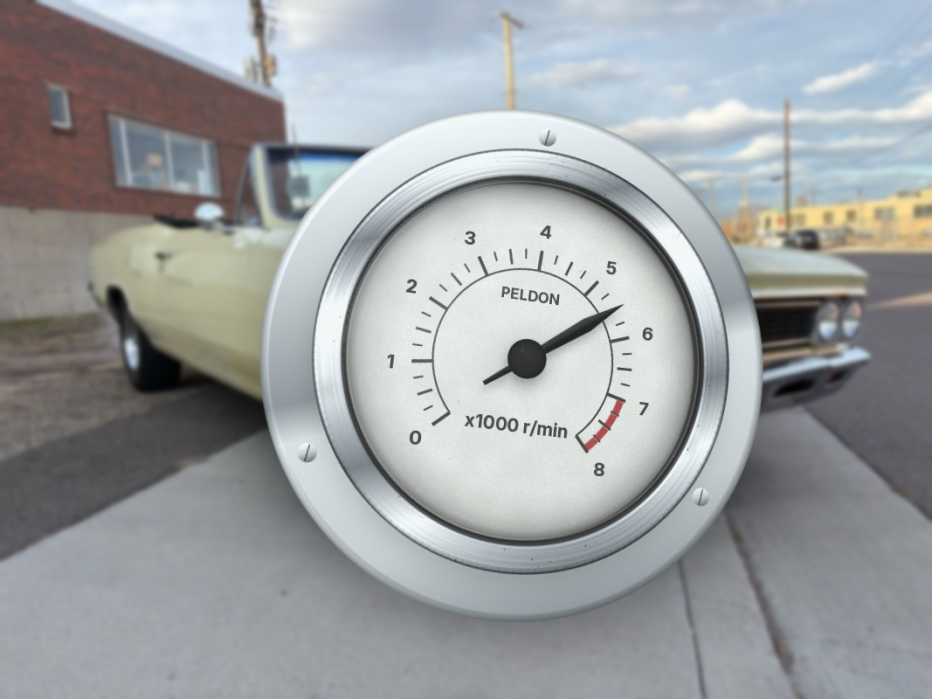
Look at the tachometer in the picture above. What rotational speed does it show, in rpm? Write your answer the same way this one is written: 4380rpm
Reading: 5500rpm
